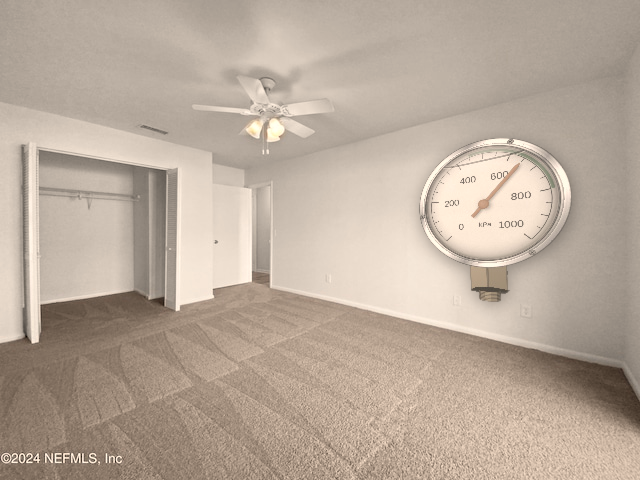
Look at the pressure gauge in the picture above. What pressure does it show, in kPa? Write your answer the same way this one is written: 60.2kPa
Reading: 650kPa
